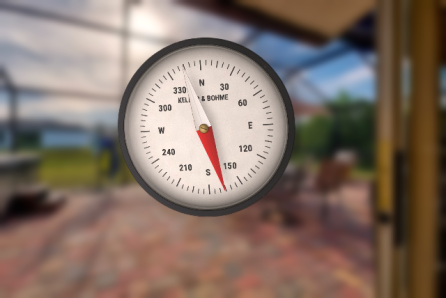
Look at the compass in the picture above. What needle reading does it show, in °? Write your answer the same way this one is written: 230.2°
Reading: 165°
